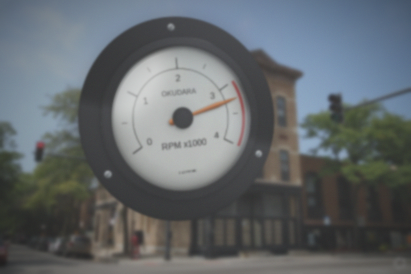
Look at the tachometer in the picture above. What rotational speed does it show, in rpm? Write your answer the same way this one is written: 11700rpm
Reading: 3250rpm
